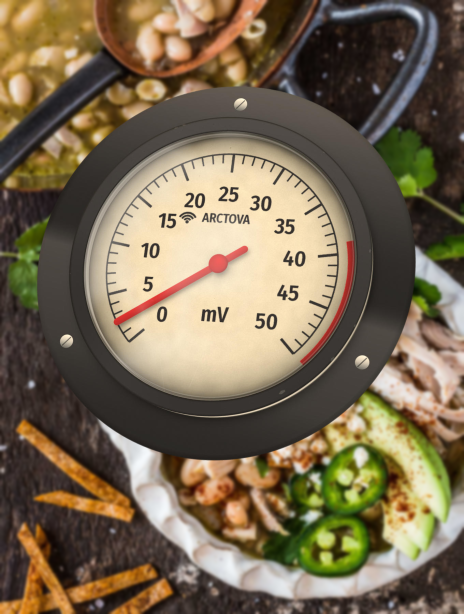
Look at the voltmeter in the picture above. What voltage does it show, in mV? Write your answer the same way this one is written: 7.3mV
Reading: 2mV
